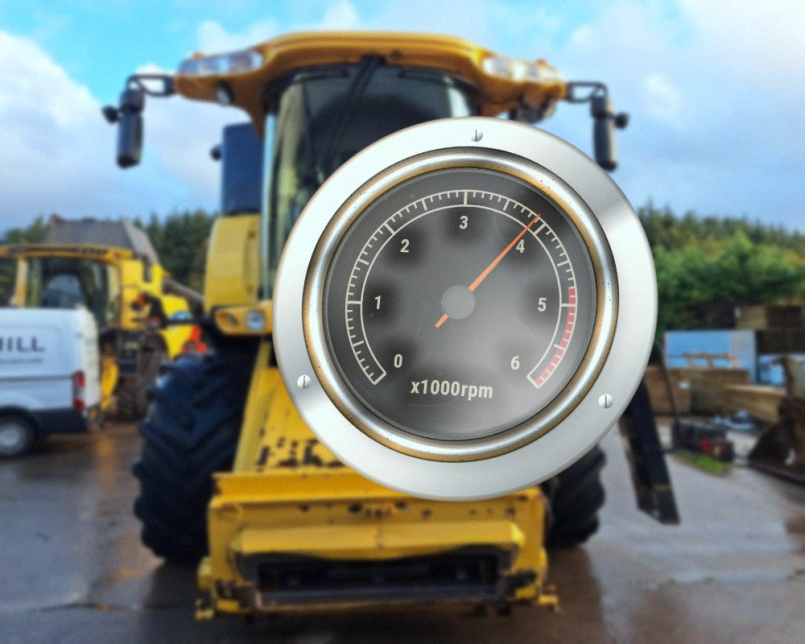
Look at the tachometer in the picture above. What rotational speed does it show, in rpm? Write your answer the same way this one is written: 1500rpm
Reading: 3900rpm
